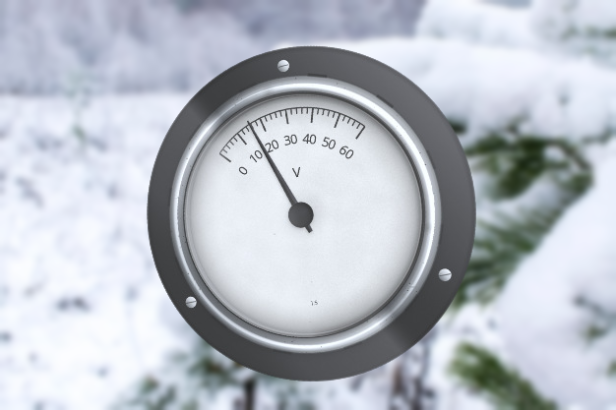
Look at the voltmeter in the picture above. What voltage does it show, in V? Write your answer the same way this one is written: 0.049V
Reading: 16V
